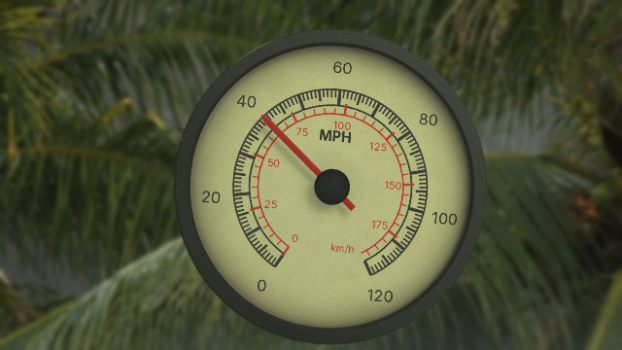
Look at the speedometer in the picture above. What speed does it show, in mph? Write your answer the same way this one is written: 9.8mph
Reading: 40mph
